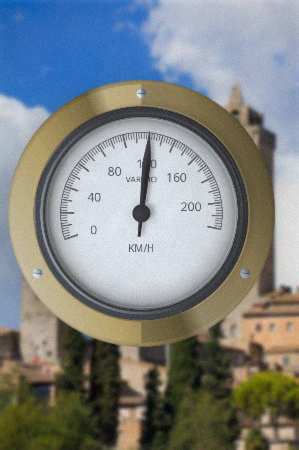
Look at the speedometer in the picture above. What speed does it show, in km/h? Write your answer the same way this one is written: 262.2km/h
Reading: 120km/h
